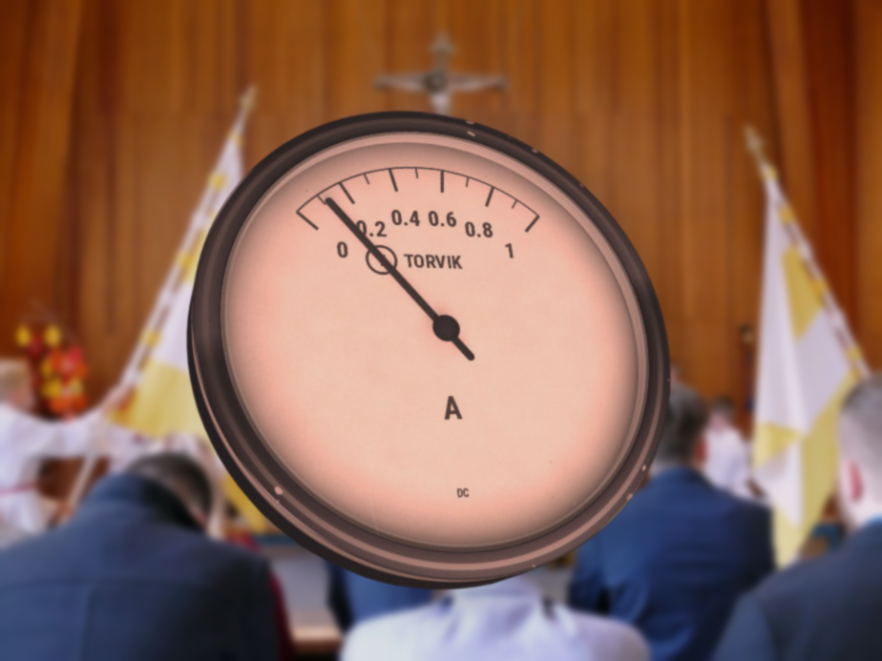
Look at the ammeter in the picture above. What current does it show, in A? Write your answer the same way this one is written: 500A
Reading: 0.1A
